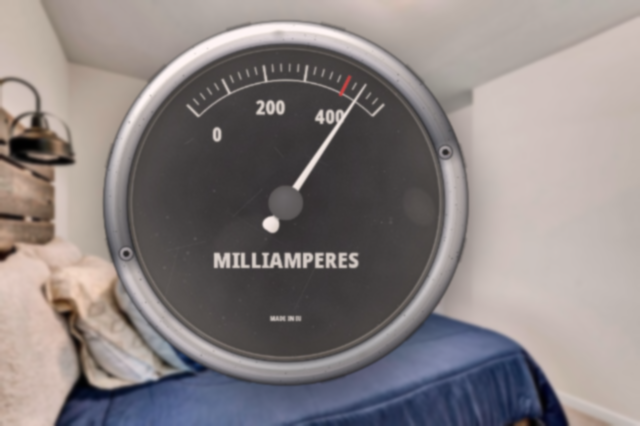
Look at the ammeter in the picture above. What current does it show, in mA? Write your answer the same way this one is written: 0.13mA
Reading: 440mA
